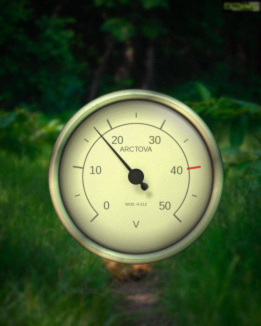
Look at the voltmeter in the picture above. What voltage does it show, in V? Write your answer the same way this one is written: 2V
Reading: 17.5V
